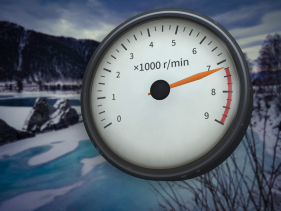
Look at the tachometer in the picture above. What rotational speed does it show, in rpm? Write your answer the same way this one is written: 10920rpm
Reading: 7250rpm
